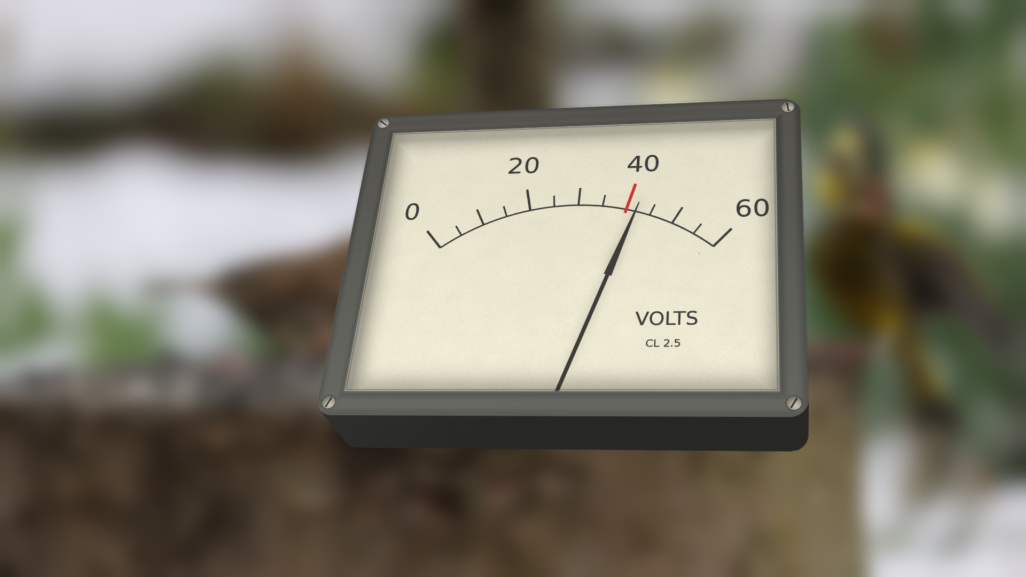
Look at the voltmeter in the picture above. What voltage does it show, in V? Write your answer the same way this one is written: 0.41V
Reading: 42.5V
